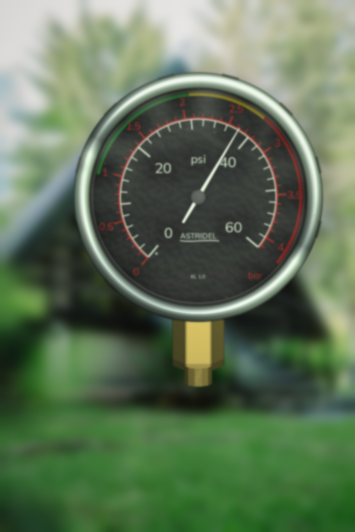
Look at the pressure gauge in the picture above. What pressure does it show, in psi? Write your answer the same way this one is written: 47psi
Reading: 38psi
